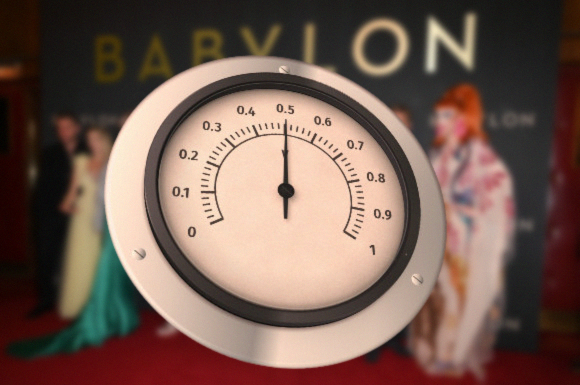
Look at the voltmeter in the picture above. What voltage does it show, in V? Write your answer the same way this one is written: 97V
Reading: 0.5V
